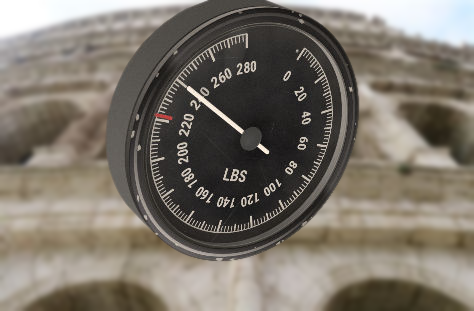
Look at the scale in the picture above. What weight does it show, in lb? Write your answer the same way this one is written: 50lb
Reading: 240lb
